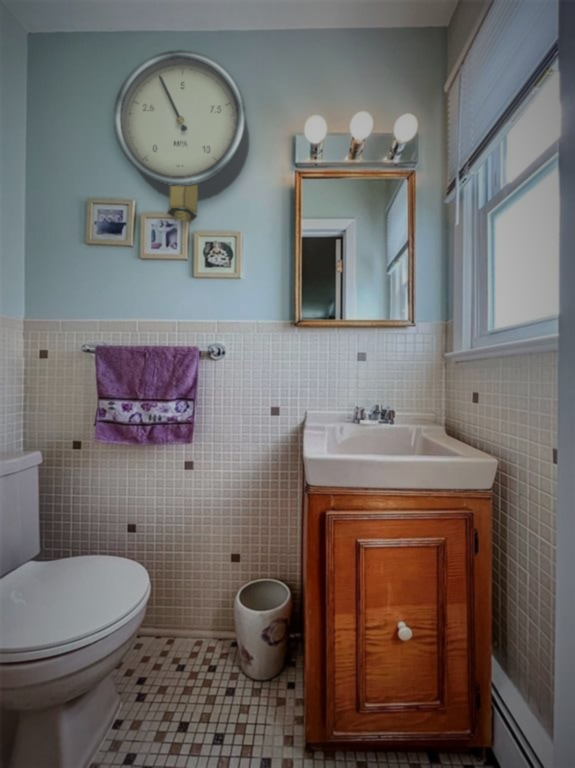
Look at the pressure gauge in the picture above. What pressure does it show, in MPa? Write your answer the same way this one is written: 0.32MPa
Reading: 4MPa
